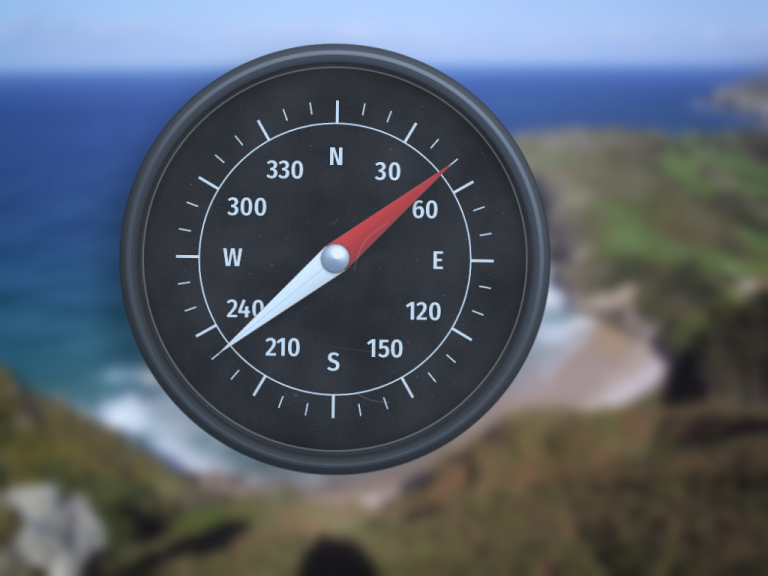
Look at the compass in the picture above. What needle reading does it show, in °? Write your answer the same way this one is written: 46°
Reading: 50°
